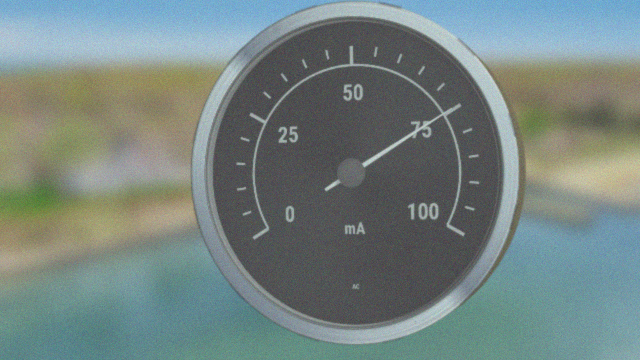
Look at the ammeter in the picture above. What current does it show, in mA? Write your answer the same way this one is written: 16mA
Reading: 75mA
